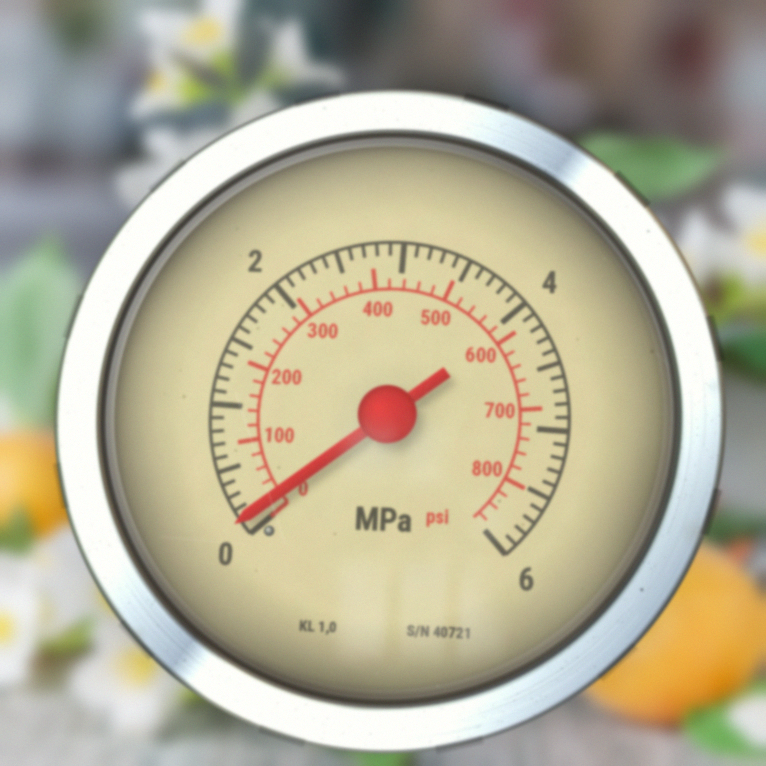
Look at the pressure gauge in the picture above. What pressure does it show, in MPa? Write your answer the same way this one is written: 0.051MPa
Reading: 0.1MPa
